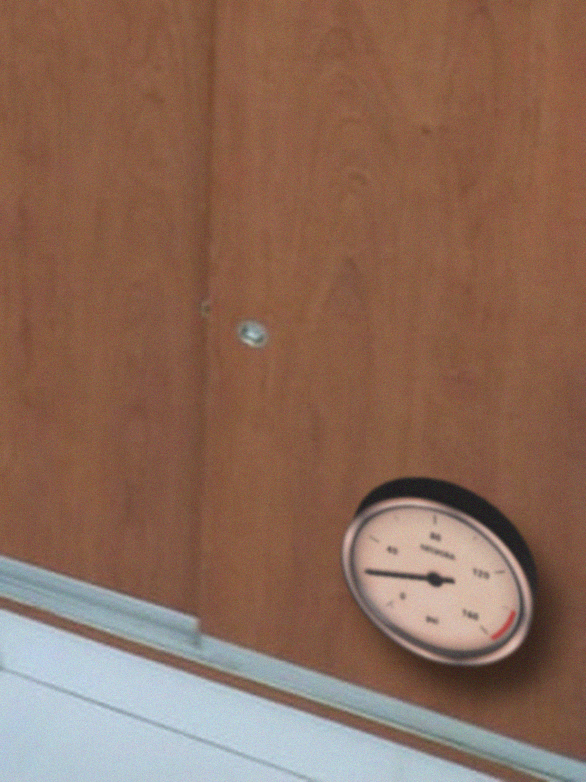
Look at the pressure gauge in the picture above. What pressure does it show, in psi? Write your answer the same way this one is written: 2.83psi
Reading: 20psi
